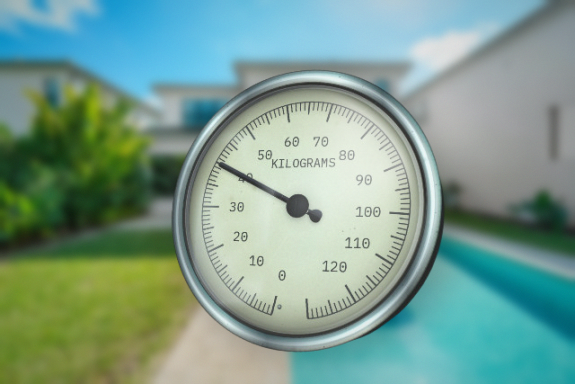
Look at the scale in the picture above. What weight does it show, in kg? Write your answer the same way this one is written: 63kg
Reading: 40kg
